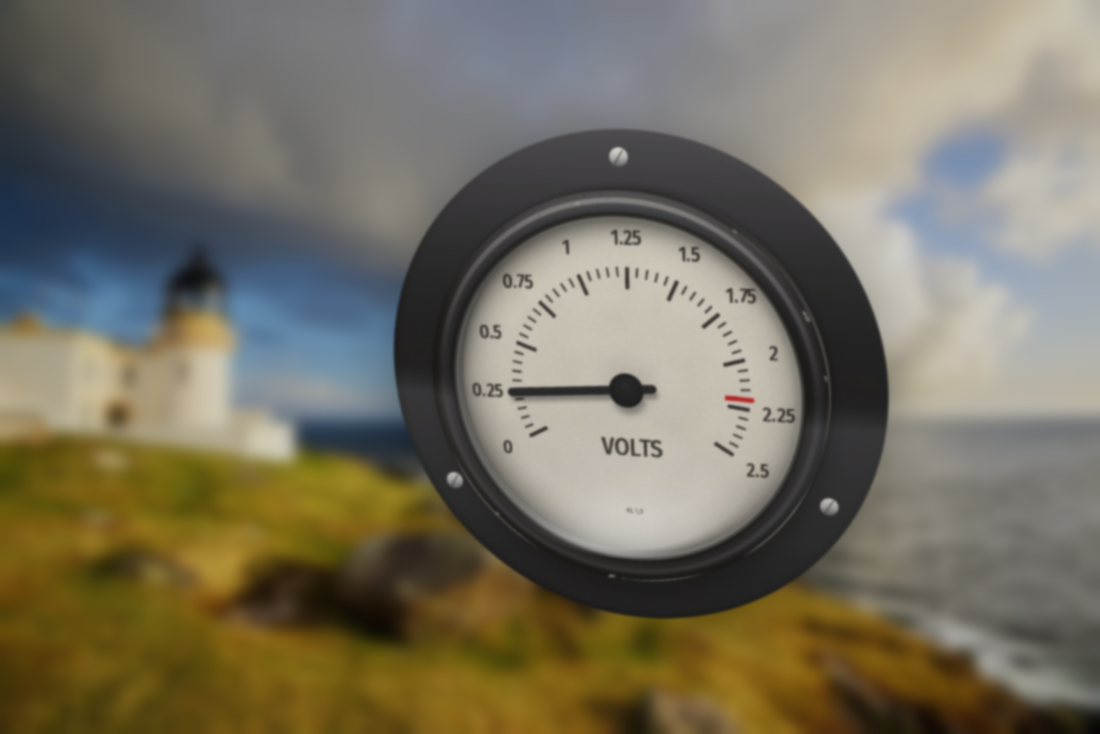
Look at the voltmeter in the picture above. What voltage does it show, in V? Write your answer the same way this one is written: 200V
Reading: 0.25V
